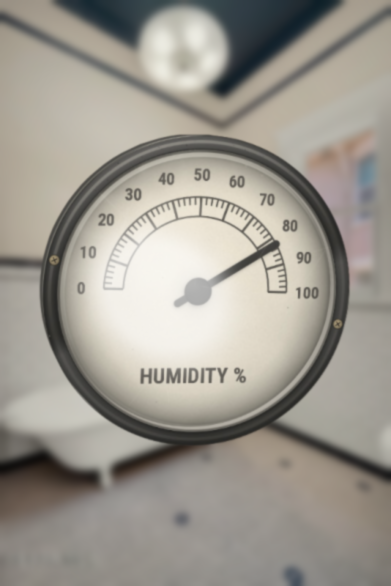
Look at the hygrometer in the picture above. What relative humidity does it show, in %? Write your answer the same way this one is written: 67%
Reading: 82%
